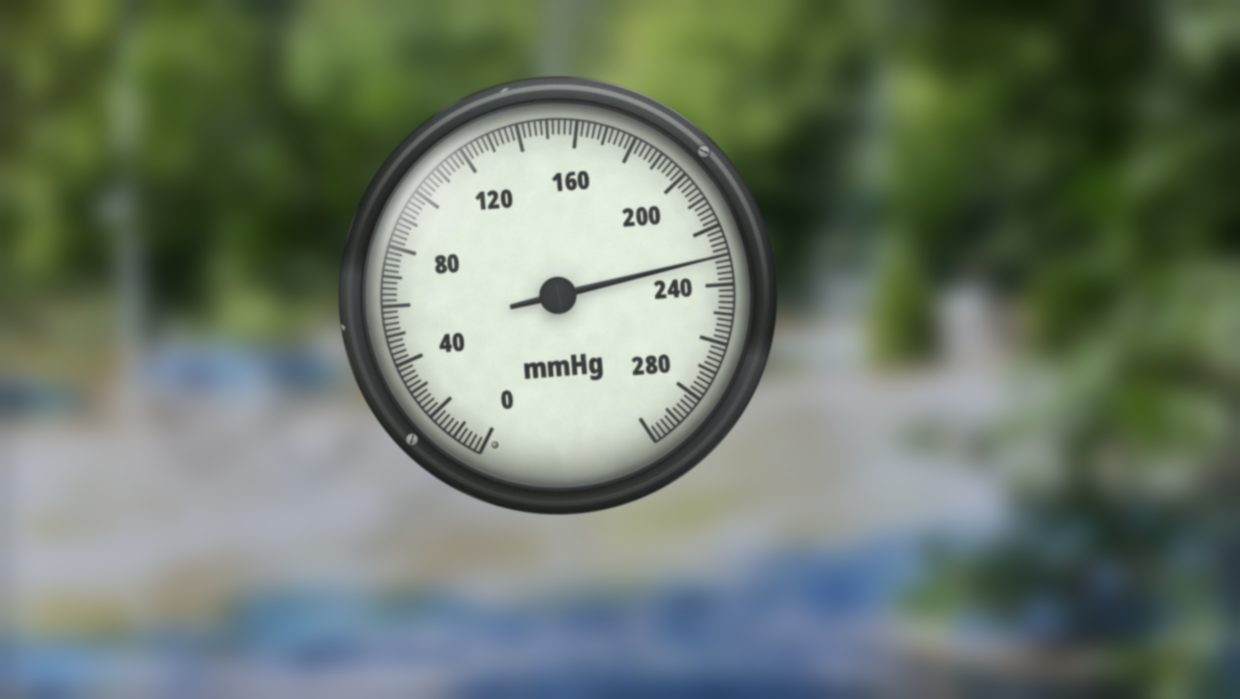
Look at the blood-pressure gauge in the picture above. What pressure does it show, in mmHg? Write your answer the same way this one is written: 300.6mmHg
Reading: 230mmHg
